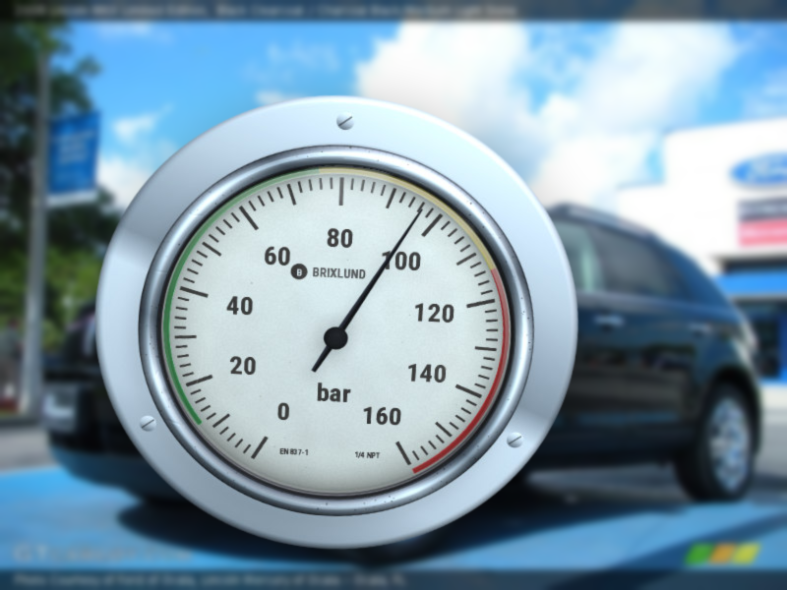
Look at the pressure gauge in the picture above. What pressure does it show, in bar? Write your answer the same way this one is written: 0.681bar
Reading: 96bar
